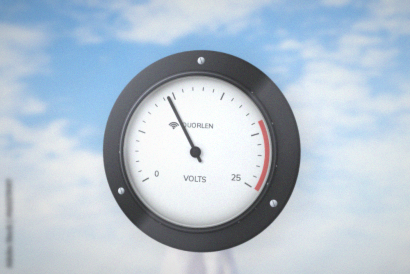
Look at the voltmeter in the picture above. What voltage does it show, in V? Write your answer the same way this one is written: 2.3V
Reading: 9.5V
